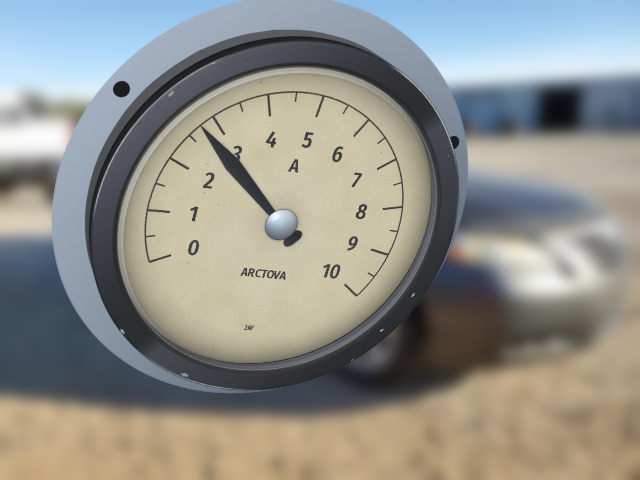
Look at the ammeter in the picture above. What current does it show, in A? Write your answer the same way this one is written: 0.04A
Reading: 2.75A
